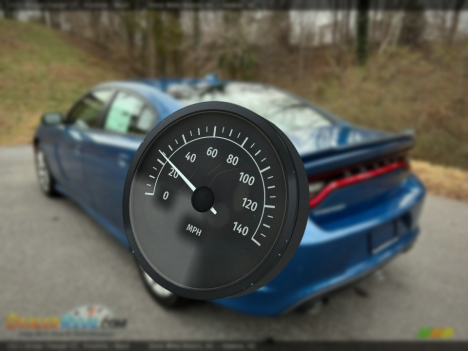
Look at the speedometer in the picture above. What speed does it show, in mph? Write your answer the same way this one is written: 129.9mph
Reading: 25mph
